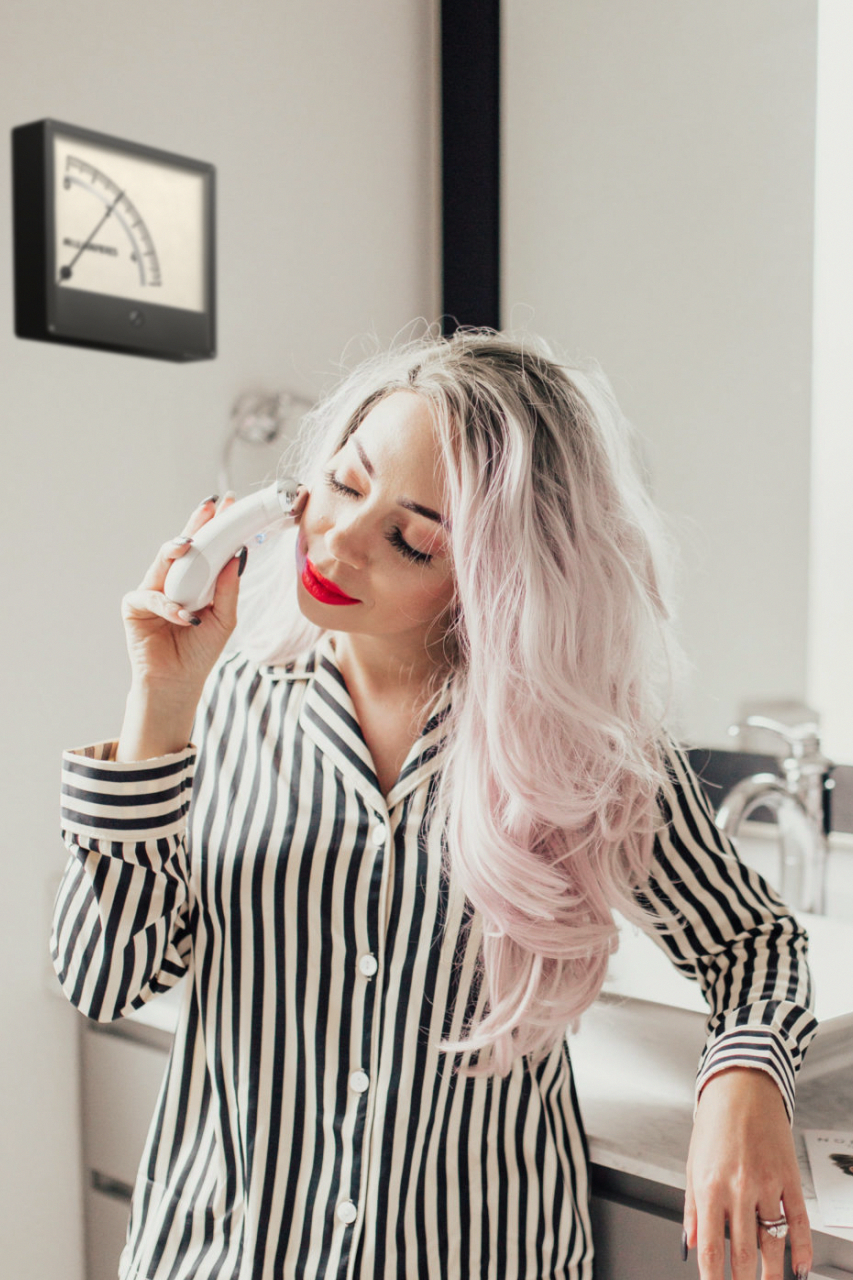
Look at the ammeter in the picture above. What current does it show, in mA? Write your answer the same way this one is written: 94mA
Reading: 2mA
